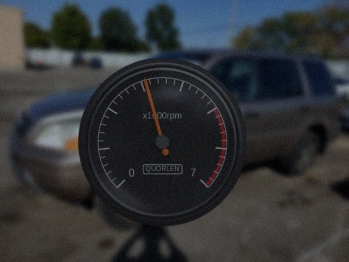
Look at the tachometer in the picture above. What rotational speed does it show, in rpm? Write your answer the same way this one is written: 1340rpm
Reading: 3100rpm
